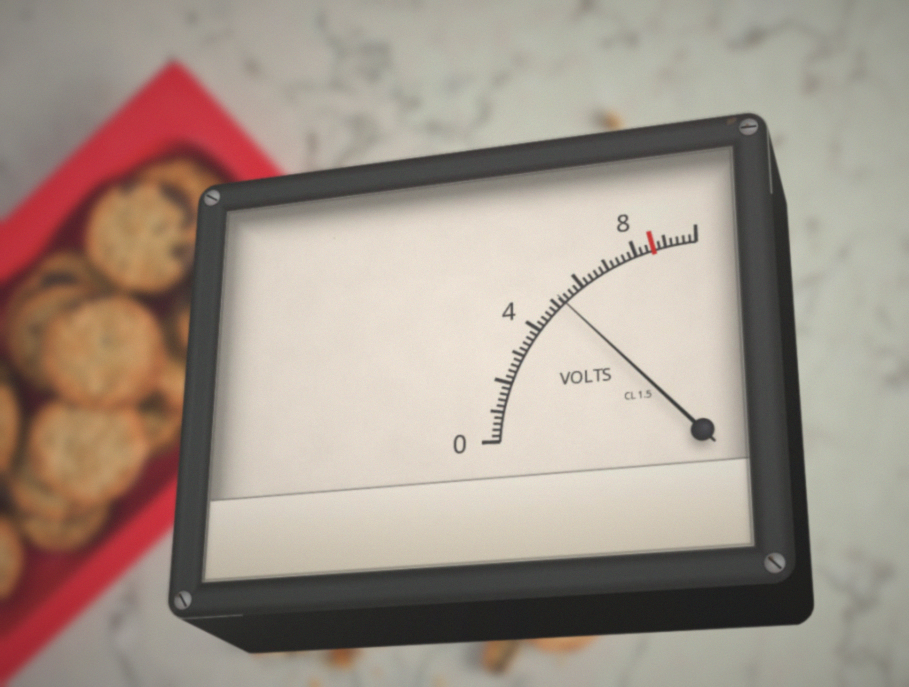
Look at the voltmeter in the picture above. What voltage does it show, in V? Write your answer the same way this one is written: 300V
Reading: 5.2V
